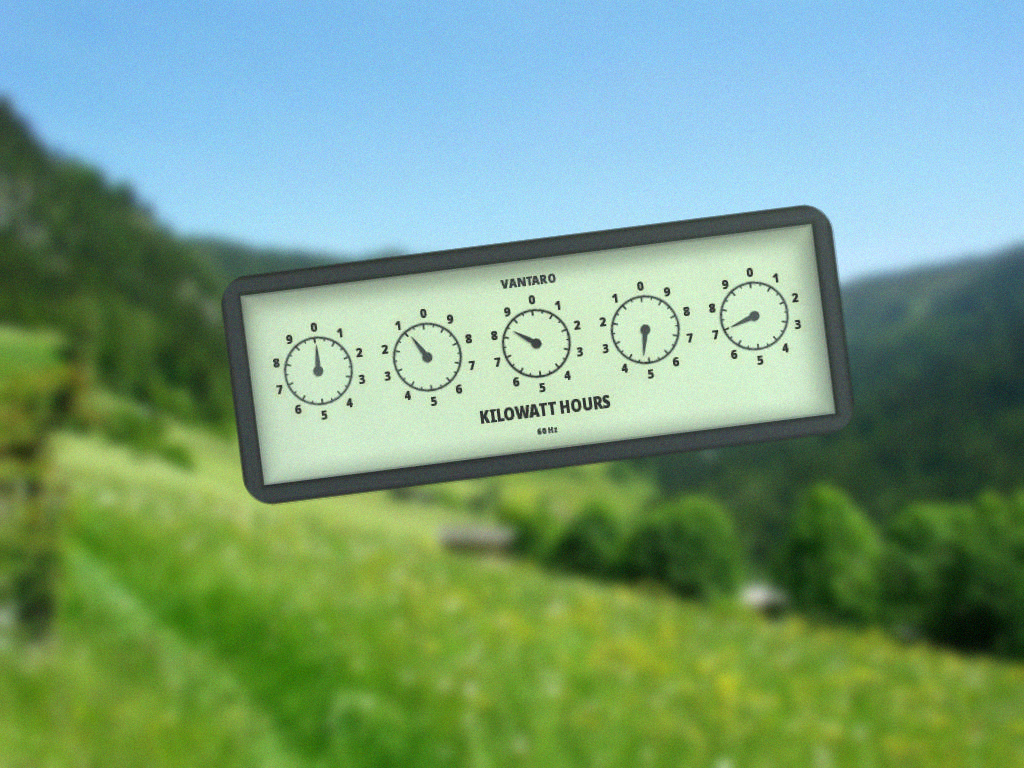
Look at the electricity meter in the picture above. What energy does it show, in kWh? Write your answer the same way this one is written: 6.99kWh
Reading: 847kWh
